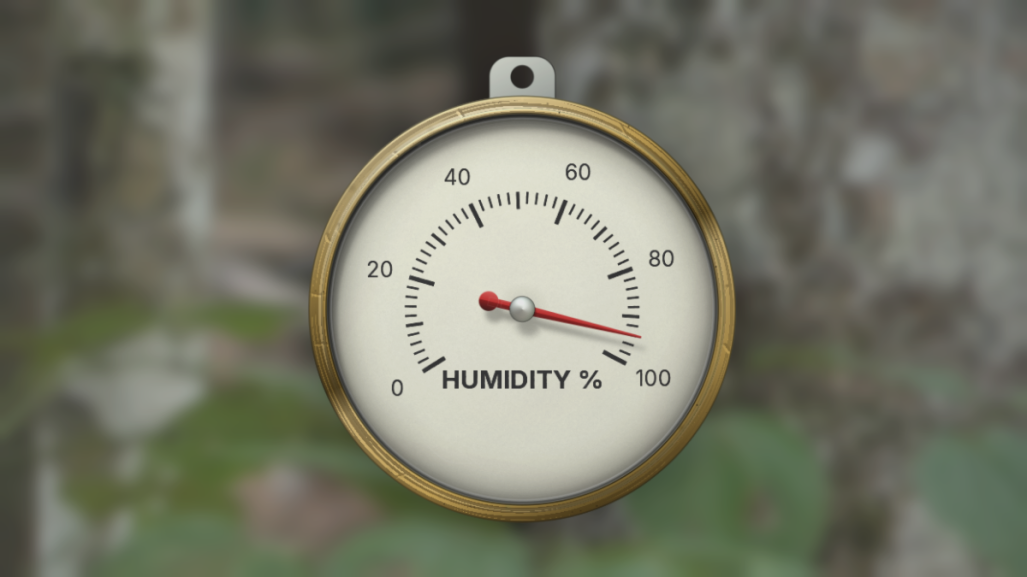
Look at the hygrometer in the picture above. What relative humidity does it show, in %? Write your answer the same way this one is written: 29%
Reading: 94%
